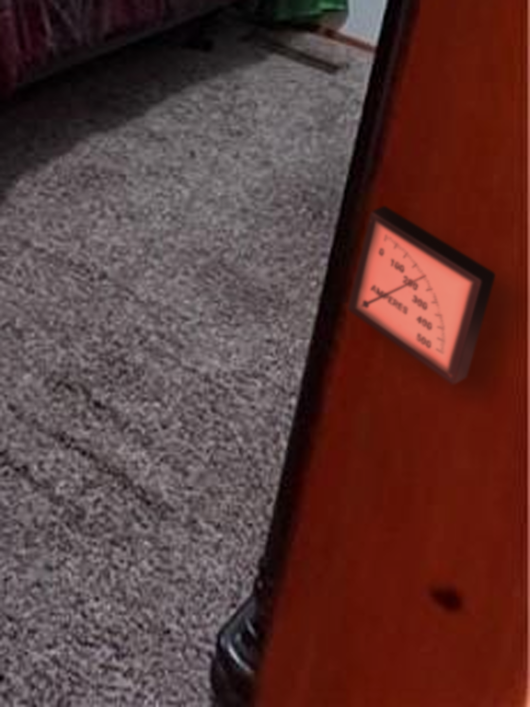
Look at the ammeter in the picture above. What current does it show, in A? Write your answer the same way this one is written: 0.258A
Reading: 200A
